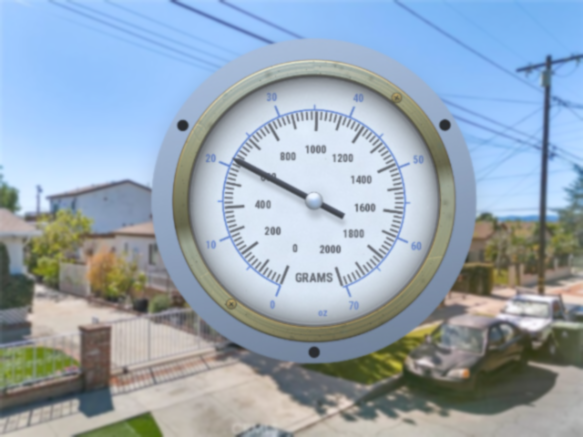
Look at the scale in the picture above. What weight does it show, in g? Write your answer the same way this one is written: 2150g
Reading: 600g
